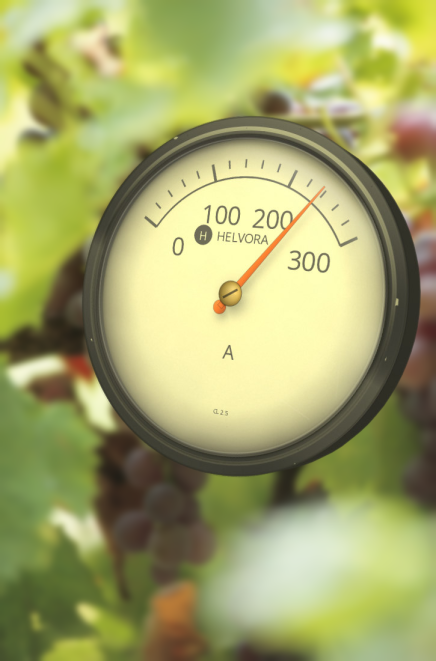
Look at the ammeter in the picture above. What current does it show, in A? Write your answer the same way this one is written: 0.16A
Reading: 240A
